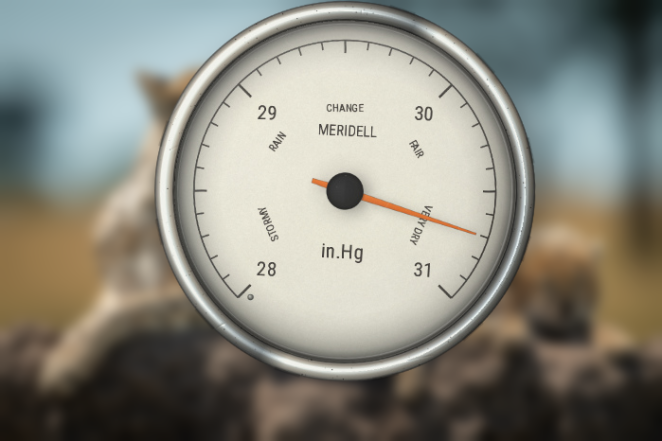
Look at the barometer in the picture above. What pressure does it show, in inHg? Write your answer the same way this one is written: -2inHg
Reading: 30.7inHg
